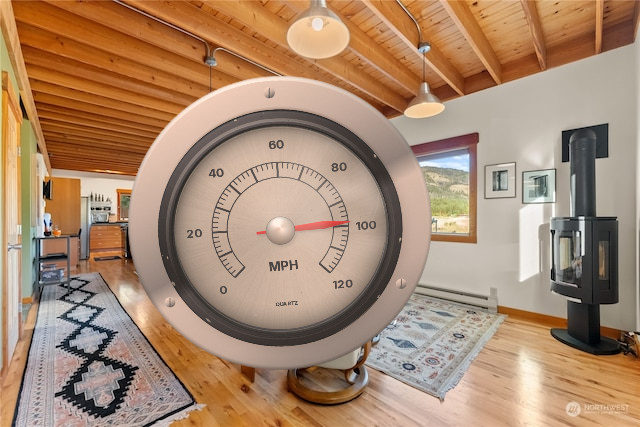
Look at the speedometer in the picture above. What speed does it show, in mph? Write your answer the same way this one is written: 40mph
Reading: 98mph
